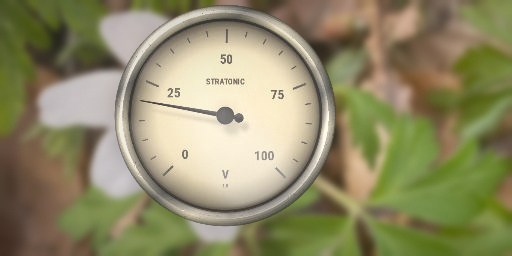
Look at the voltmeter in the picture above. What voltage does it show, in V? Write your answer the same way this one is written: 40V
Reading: 20V
